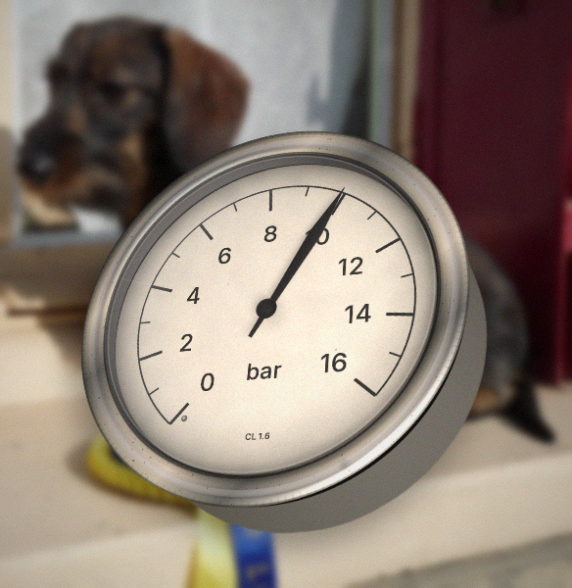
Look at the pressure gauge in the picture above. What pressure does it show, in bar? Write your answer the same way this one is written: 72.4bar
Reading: 10bar
